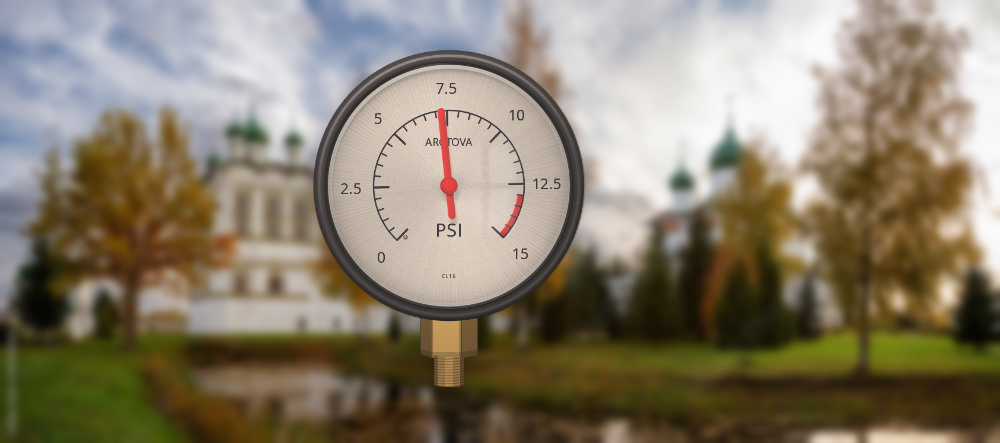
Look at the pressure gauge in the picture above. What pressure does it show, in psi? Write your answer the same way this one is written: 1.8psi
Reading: 7.25psi
